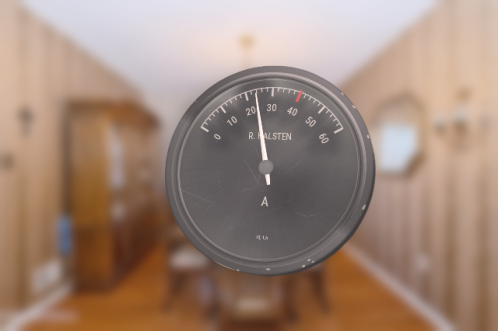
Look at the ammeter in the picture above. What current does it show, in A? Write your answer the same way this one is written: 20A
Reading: 24A
